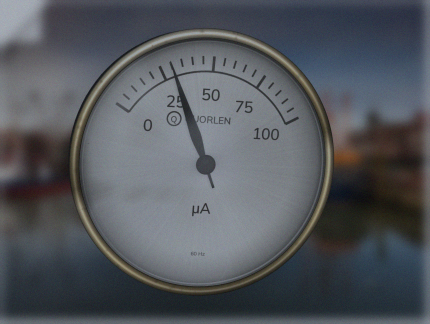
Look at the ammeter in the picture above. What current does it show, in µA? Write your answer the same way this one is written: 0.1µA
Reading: 30µA
